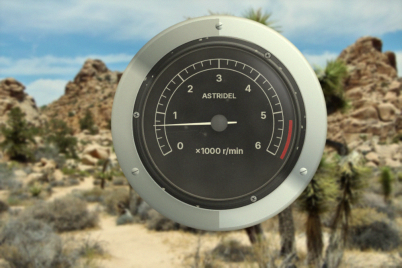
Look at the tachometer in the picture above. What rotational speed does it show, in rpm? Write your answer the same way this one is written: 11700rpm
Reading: 700rpm
